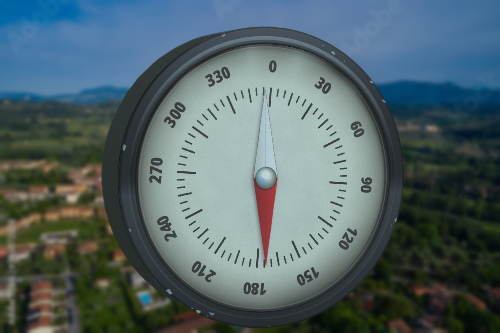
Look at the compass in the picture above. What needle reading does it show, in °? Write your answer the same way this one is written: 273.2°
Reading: 175°
